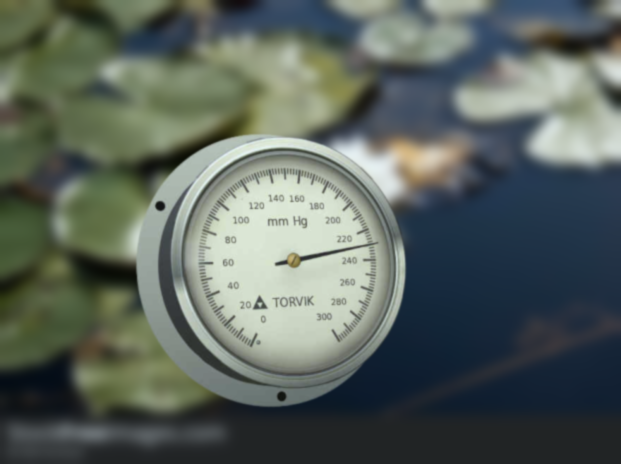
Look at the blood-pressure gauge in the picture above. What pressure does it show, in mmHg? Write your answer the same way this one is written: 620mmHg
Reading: 230mmHg
